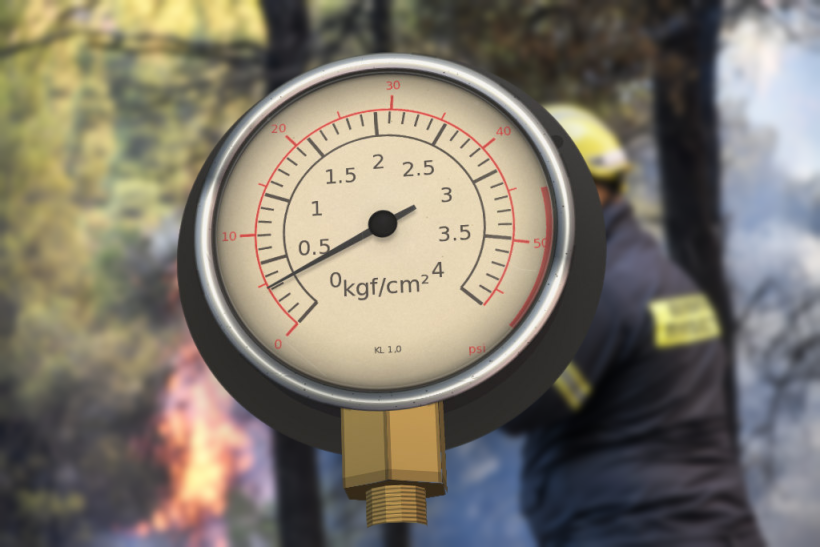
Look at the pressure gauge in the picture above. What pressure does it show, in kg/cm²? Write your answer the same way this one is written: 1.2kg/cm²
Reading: 0.3kg/cm²
